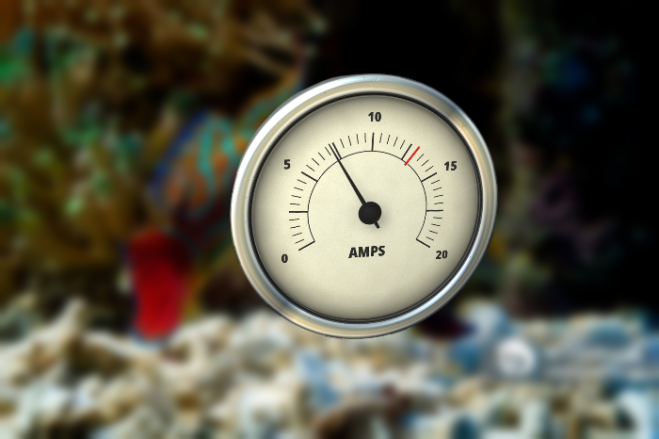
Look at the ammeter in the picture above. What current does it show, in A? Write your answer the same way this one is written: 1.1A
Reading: 7.25A
